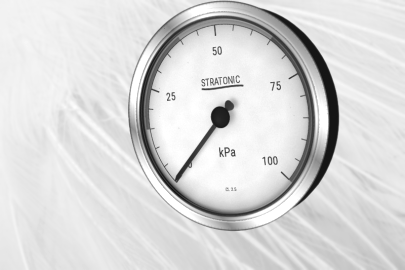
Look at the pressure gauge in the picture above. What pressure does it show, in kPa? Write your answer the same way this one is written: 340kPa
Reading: 0kPa
